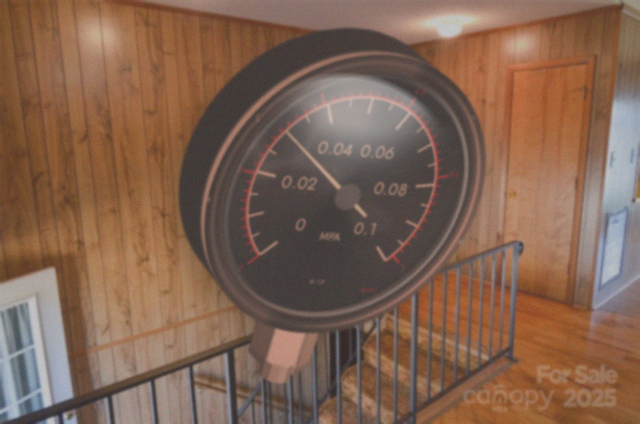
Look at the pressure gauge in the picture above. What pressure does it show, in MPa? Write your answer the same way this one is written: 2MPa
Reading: 0.03MPa
